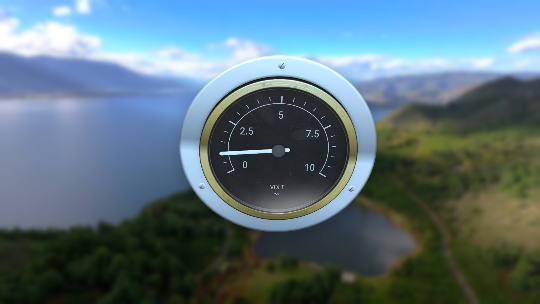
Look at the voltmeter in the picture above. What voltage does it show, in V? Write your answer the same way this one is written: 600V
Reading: 1V
